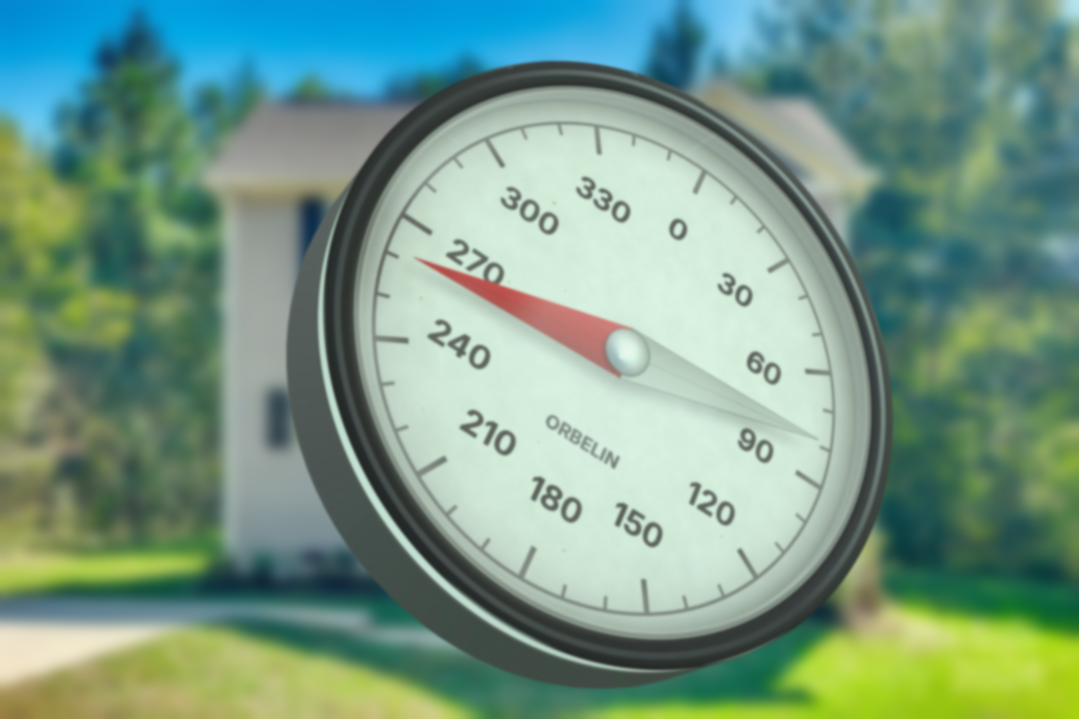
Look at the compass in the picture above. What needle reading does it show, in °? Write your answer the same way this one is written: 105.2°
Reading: 260°
